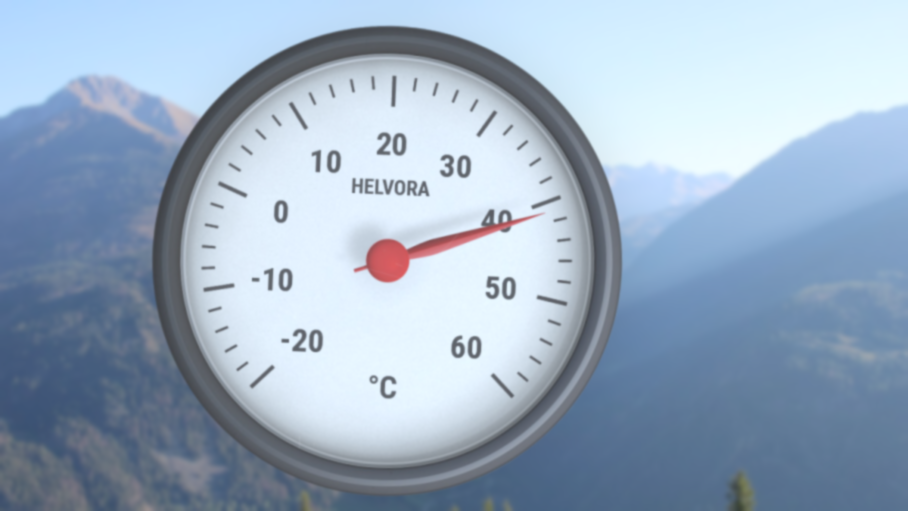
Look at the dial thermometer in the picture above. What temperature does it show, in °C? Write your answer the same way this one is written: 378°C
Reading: 41°C
